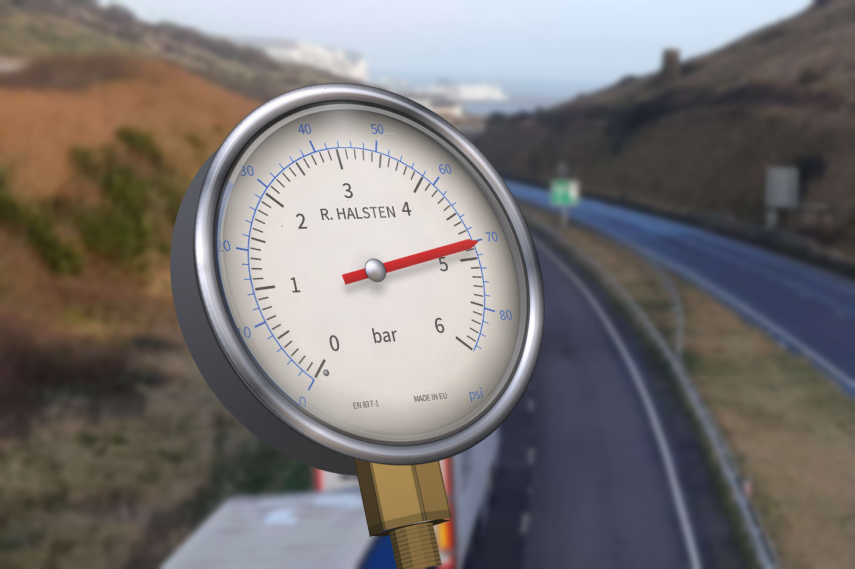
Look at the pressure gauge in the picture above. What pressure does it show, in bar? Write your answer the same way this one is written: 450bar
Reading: 4.85bar
